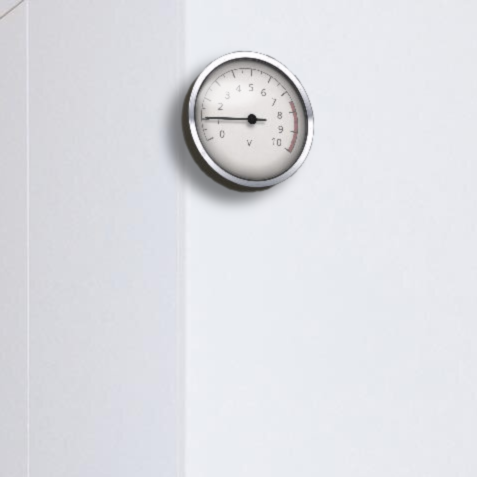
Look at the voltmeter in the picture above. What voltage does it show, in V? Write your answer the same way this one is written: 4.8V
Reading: 1V
